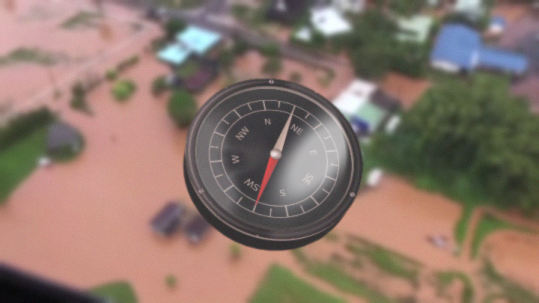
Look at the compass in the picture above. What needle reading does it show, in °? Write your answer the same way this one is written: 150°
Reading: 210°
